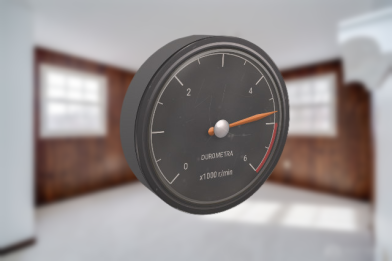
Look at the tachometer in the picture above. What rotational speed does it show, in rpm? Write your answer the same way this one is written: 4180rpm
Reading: 4750rpm
